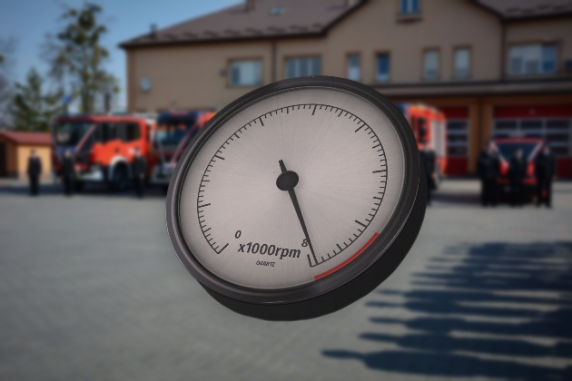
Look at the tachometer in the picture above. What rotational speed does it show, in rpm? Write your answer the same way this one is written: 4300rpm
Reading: 7900rpm
